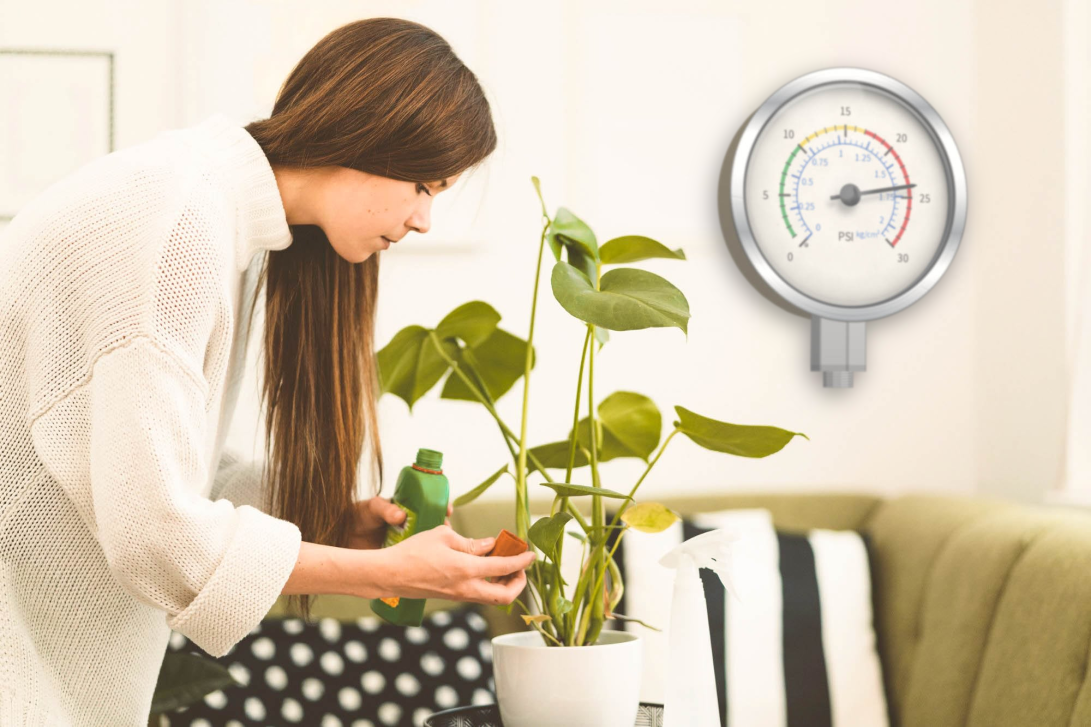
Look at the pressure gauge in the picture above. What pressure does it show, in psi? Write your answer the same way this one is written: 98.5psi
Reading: 24psi
